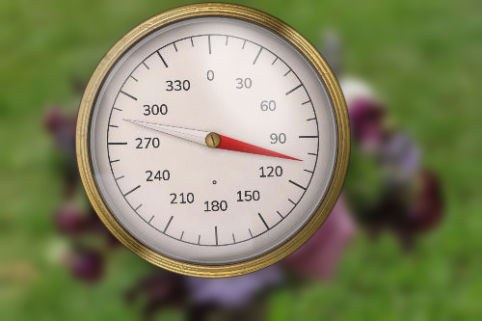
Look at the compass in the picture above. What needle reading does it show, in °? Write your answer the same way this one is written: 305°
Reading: 105°
